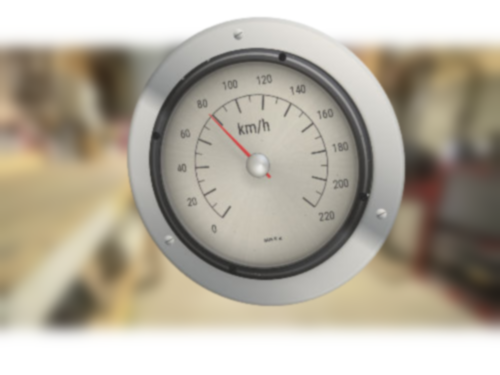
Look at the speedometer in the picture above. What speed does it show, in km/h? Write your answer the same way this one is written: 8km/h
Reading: 80km/h
